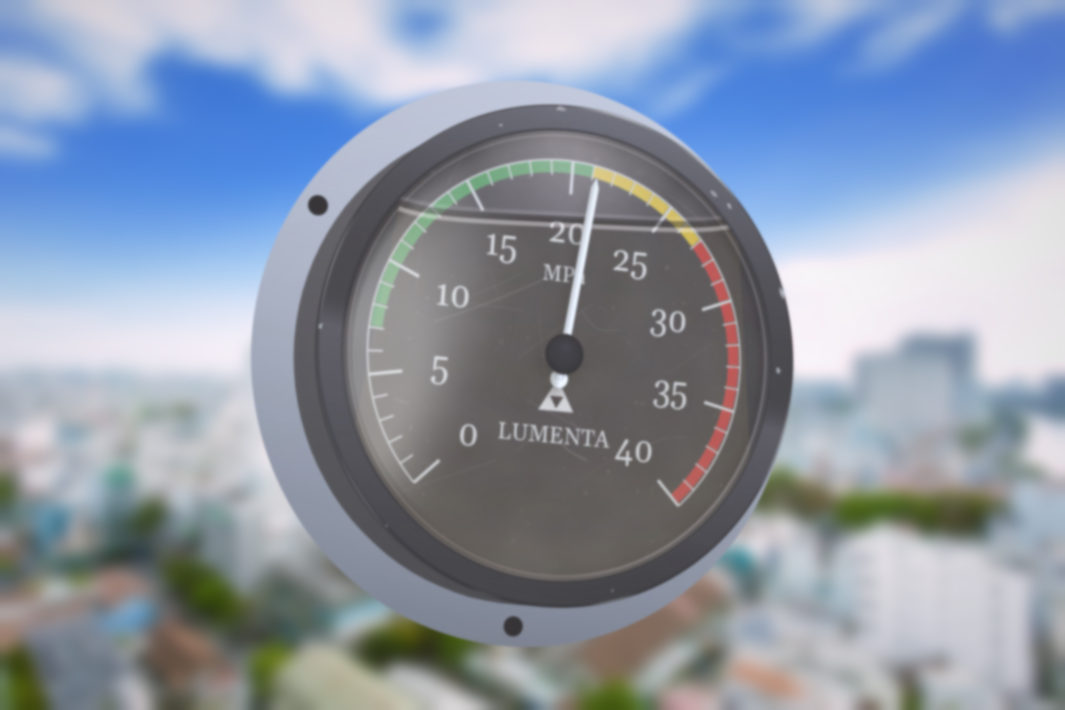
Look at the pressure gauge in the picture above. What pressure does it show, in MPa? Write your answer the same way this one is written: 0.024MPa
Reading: 21MPa
